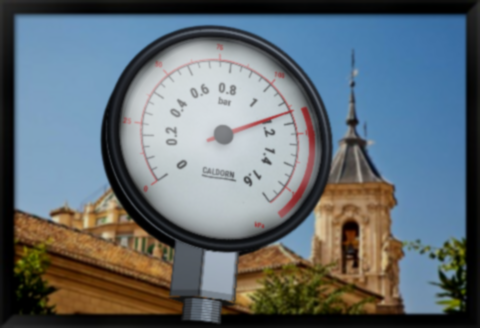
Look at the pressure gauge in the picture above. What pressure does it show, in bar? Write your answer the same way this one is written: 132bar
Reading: 1.15bar
